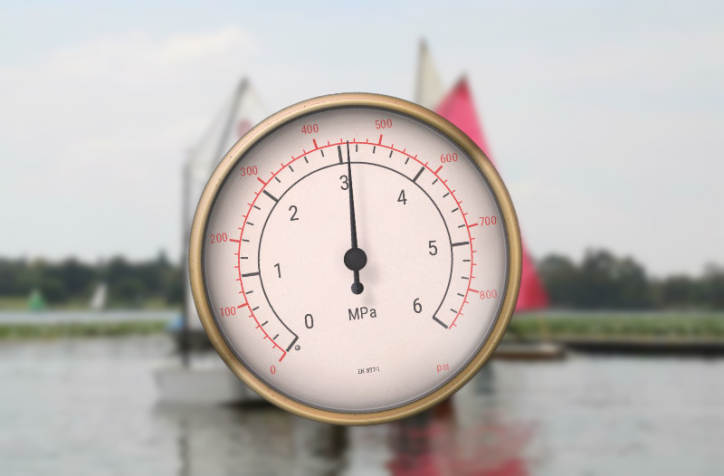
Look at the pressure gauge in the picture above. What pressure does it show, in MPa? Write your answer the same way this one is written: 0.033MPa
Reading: 3.1MPa
